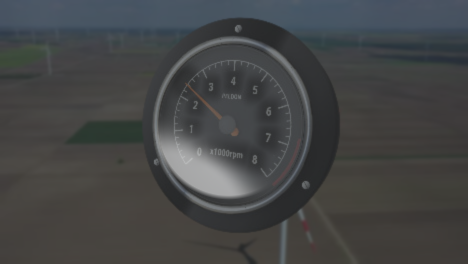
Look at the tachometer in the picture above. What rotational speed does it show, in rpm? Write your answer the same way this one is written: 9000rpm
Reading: 2400rpm
